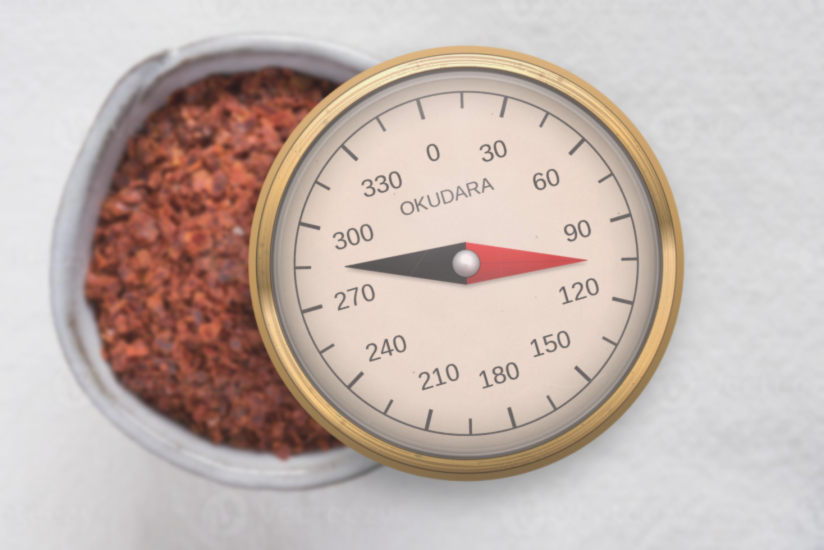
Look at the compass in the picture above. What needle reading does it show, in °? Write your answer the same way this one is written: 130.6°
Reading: 105°
